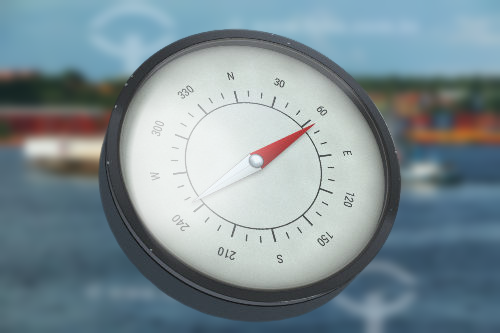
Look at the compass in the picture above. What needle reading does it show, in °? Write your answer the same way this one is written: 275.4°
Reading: 65°
